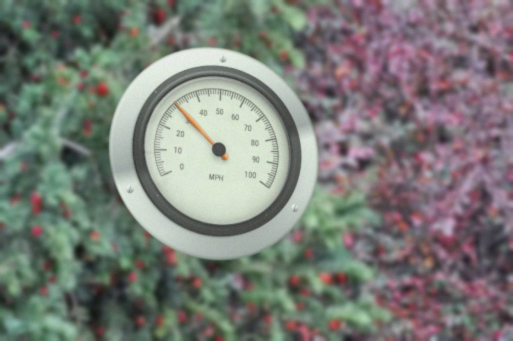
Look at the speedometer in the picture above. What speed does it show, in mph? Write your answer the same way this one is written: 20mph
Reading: 30mph
